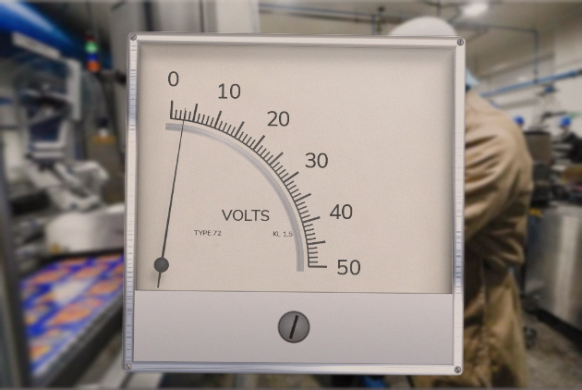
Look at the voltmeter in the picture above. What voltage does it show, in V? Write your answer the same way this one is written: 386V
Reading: 3V
